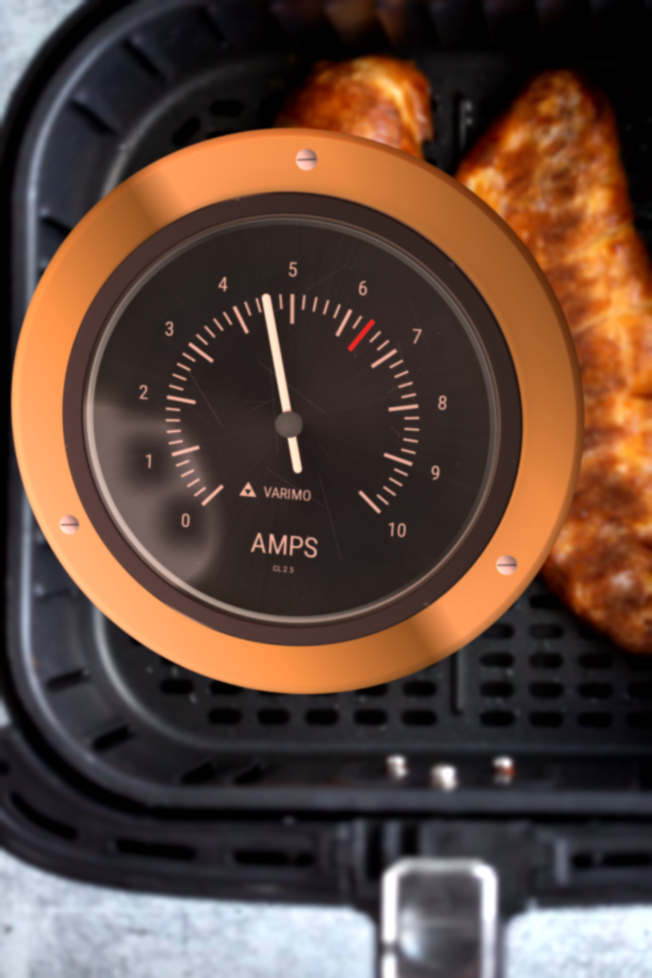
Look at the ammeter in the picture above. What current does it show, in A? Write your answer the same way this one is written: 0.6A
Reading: 4.6A
